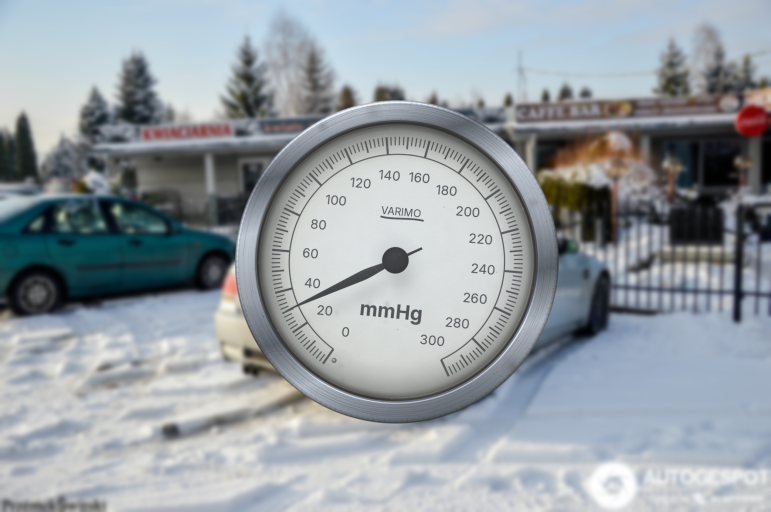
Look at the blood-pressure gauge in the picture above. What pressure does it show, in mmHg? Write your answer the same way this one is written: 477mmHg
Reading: 30mmHg
